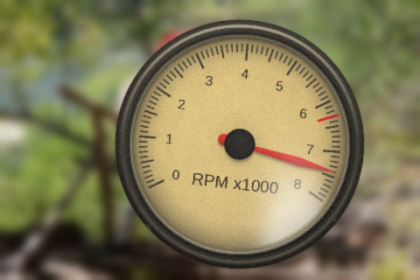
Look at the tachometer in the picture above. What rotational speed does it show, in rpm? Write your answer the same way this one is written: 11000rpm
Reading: 7400rpm
